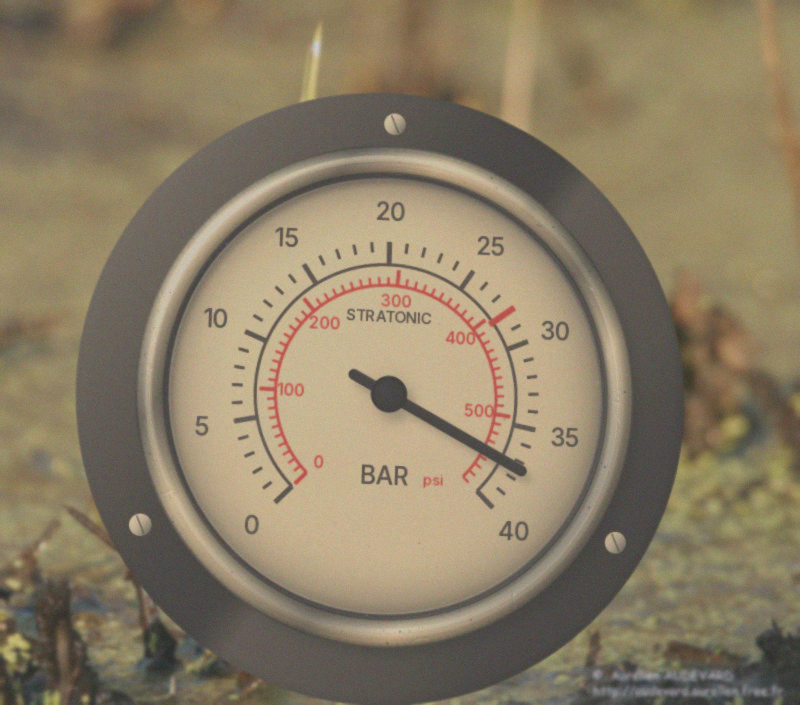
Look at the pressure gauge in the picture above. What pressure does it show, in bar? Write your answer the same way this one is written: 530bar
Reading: 37.5bar
